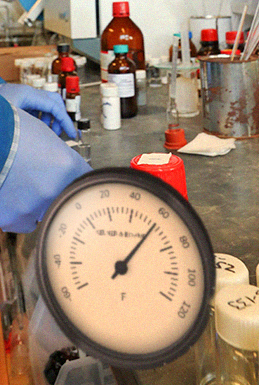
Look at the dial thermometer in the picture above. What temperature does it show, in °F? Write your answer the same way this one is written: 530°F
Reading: 60°F
